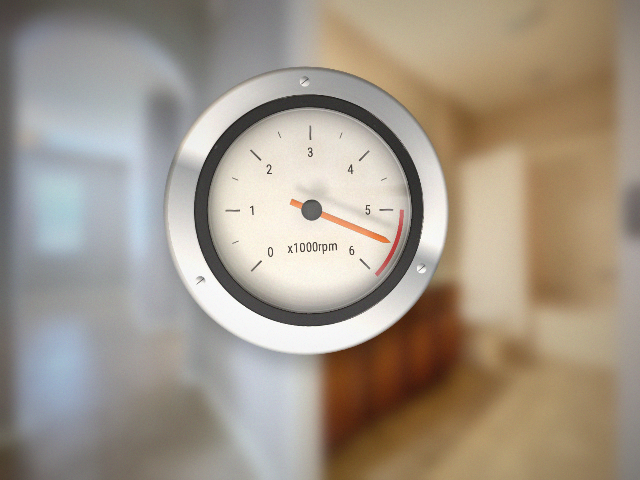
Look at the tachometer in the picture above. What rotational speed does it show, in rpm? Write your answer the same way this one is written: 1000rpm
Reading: 5500rpm
